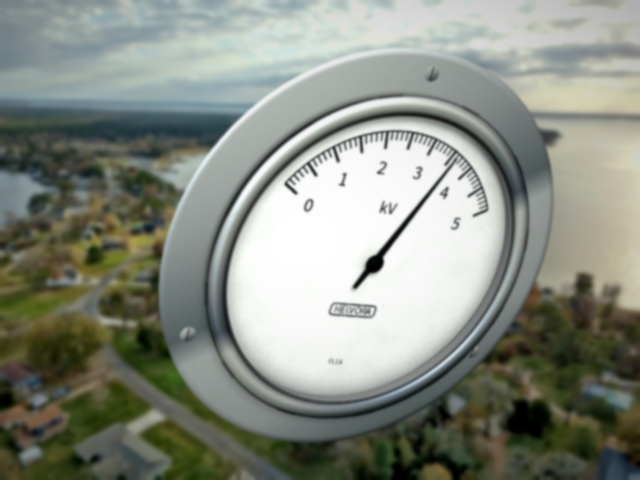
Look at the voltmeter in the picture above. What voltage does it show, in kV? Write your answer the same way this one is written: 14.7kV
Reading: 3.5kV
